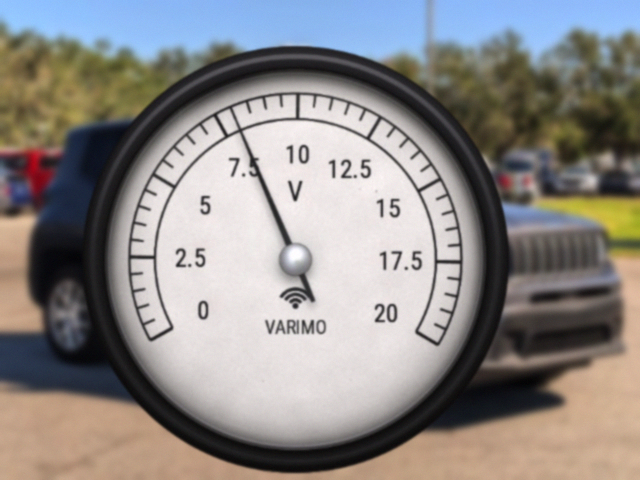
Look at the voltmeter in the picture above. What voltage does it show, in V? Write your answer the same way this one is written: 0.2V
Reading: 8V
